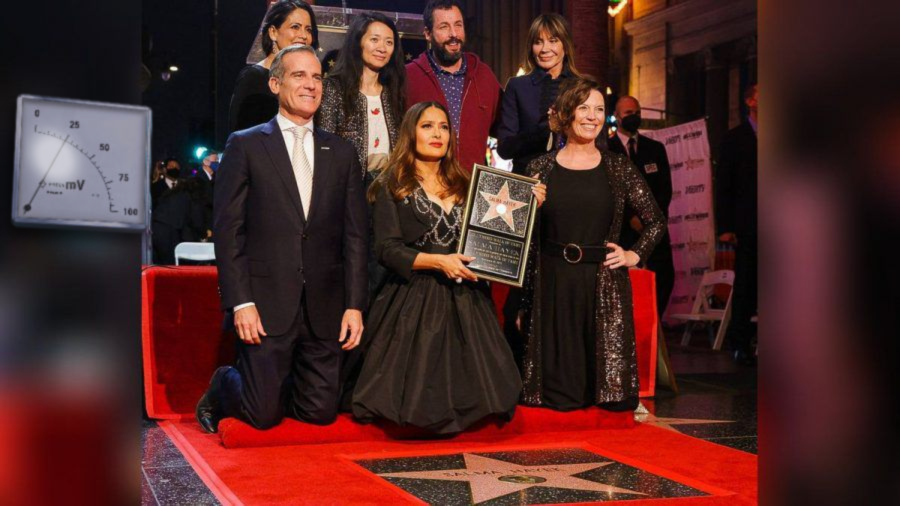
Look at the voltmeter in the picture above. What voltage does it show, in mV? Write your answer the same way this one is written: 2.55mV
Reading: 25mV
